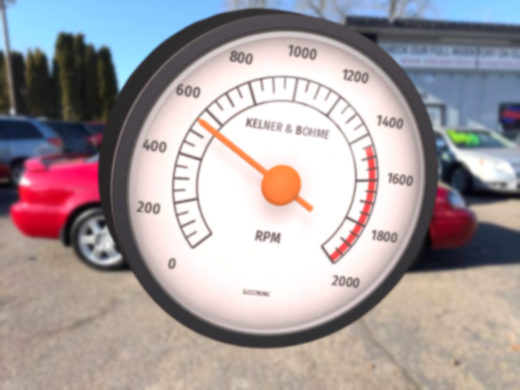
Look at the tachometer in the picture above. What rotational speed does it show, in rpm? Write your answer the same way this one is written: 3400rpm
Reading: 550rpm
